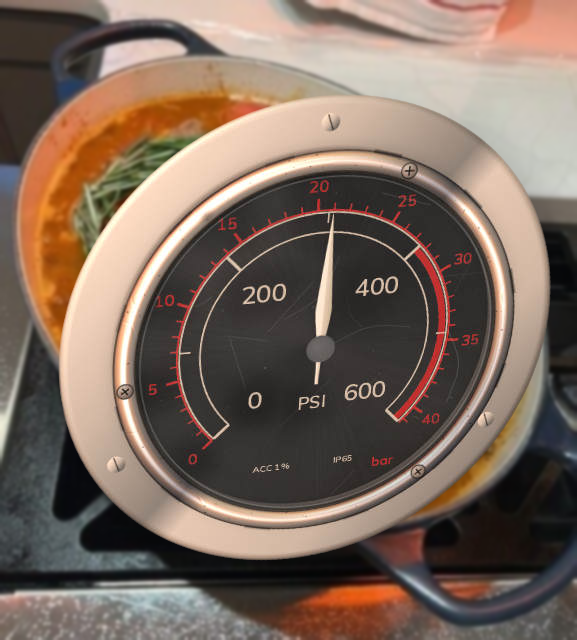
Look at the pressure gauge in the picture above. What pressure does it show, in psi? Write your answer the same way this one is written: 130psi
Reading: 300psi
